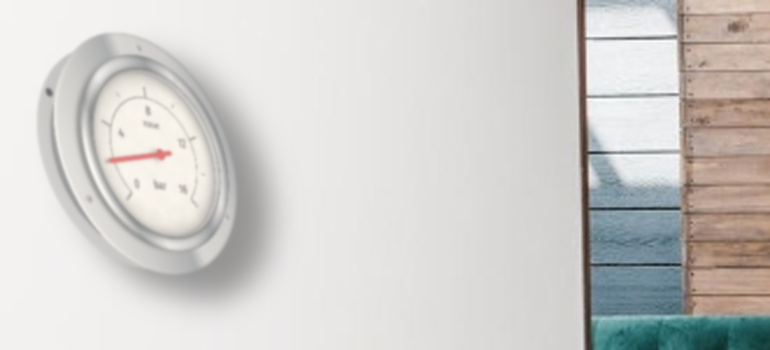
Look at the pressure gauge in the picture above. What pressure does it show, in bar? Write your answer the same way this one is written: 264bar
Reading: 2bar
